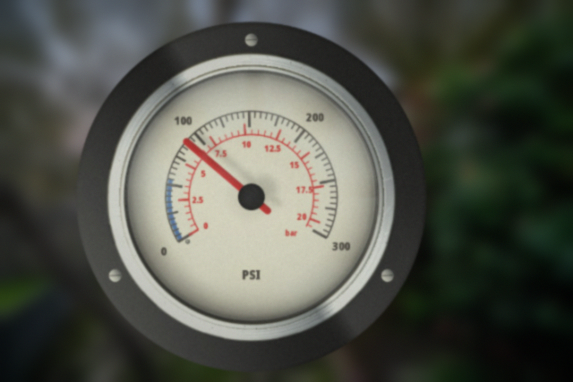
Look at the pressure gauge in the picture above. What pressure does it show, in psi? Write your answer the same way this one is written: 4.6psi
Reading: 90psi
